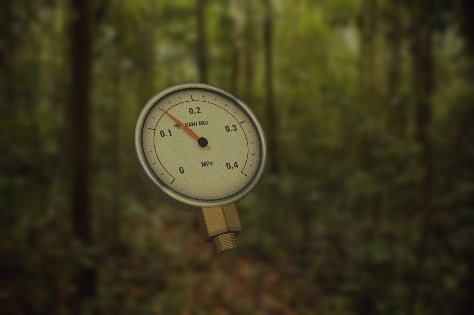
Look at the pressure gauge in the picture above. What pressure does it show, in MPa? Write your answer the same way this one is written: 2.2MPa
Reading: 0.14MPa
